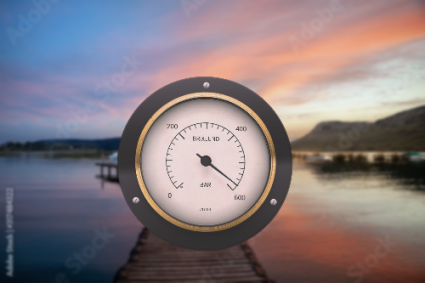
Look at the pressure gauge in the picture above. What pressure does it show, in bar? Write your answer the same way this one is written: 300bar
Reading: 580bar
